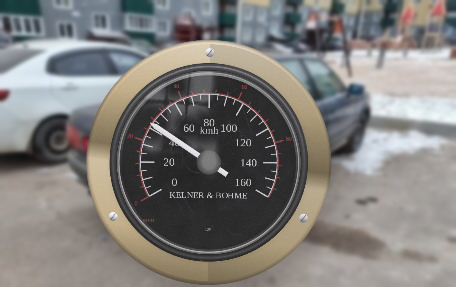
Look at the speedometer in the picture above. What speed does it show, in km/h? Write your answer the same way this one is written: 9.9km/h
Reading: 42.5km/h
